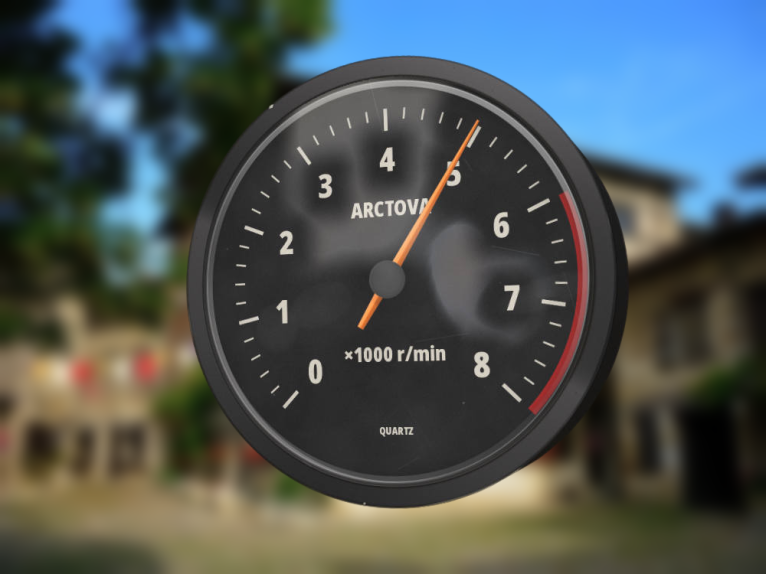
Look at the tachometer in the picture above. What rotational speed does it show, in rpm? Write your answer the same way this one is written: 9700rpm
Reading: 5000rpm
